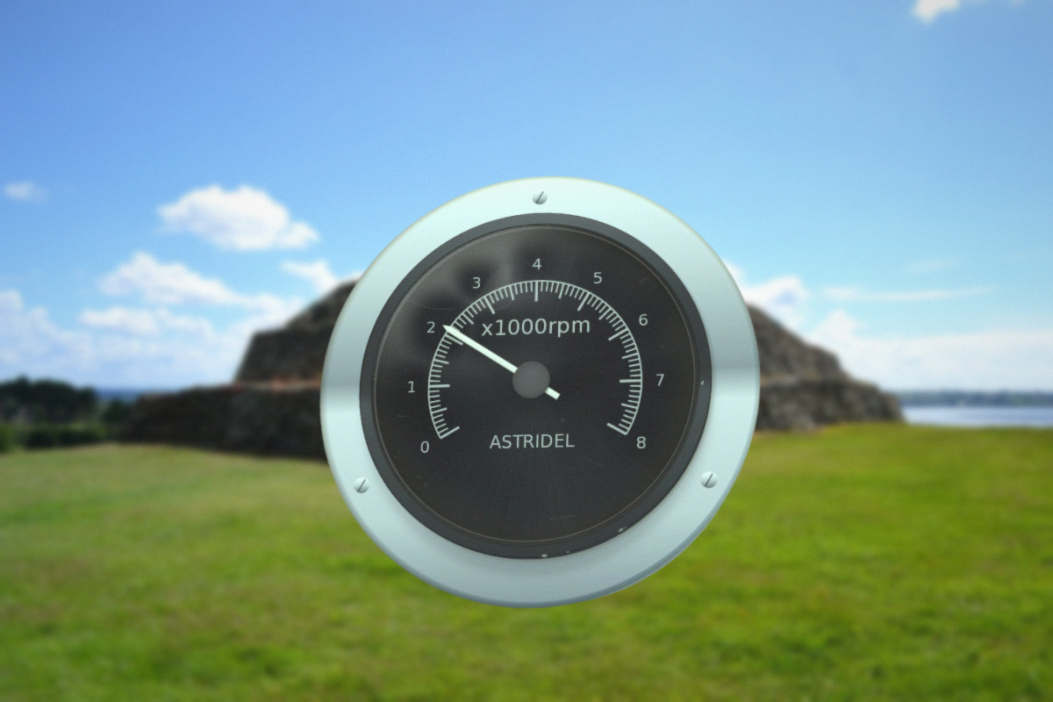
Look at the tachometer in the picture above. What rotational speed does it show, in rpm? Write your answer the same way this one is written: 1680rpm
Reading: 2100rpm
